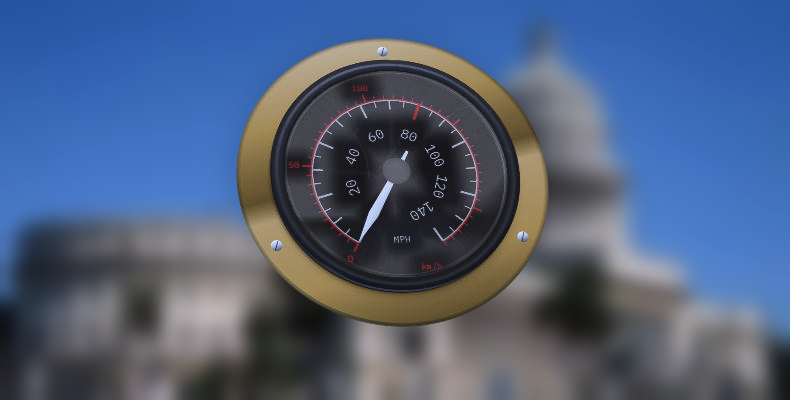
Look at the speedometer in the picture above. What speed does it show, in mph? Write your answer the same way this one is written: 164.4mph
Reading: 0mph
